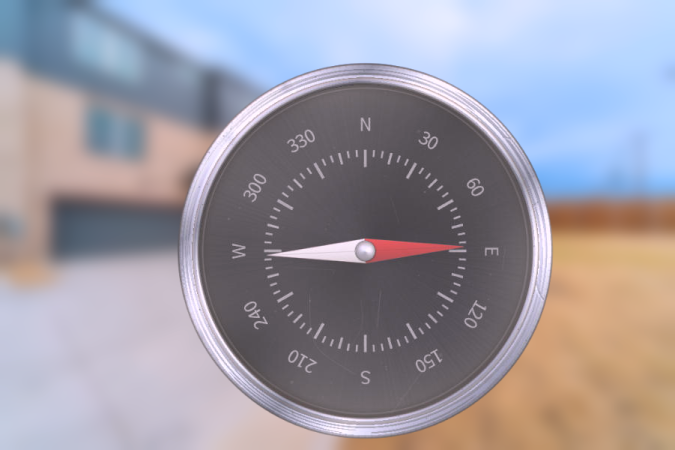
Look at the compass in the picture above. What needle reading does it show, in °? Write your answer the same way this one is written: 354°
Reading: 87.5°
